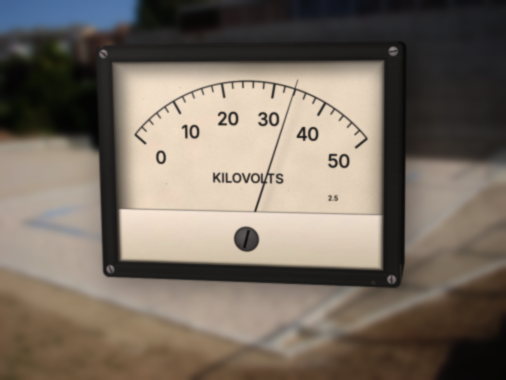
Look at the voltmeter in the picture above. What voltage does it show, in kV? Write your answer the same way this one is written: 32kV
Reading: 34kV
